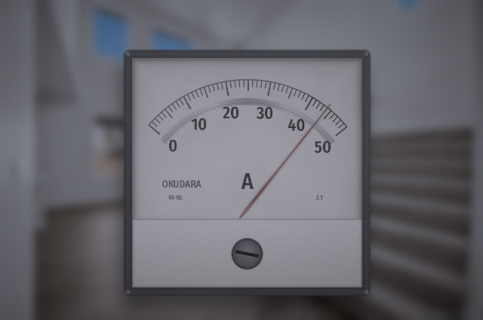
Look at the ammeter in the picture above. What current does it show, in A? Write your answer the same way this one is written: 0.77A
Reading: 44A
